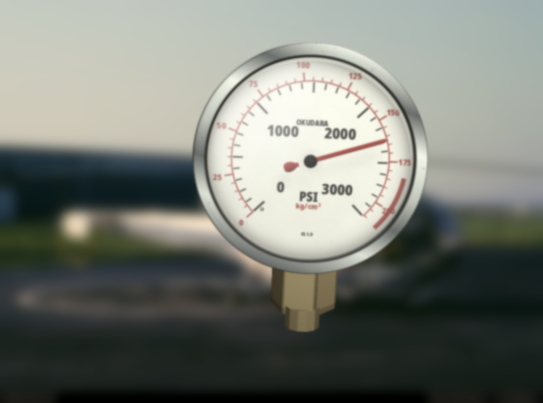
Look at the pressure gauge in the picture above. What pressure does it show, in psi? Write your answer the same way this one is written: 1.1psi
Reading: 2300psi
